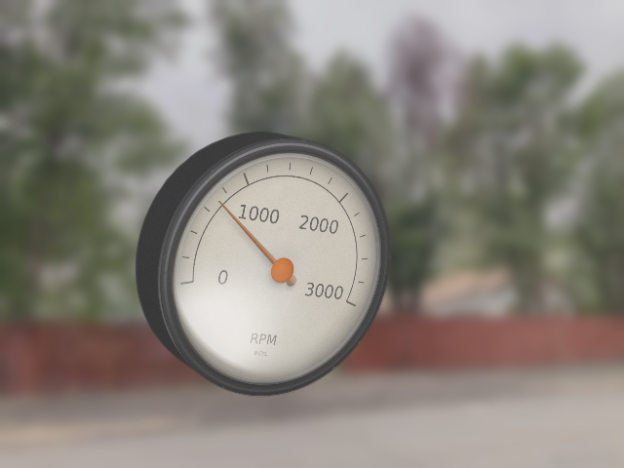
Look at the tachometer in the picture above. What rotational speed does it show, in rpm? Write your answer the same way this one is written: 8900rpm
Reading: 700rpm
